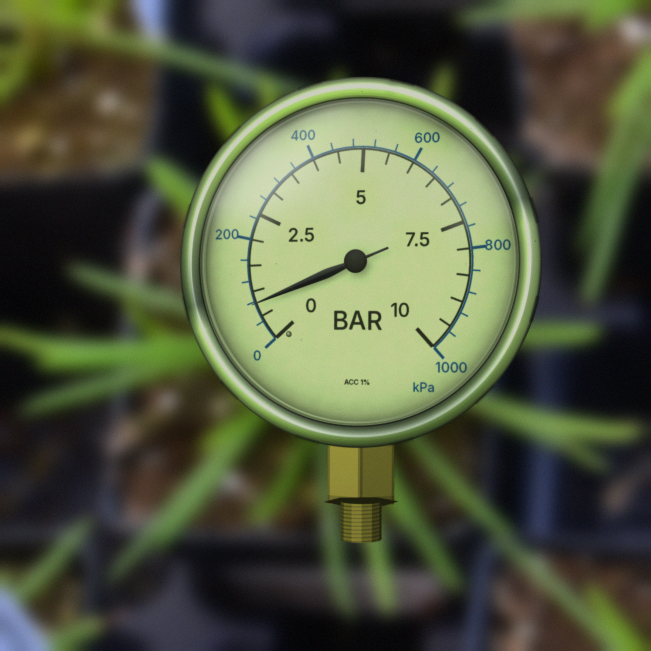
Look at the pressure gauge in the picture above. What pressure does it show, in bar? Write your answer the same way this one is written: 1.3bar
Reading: 0.75bar
